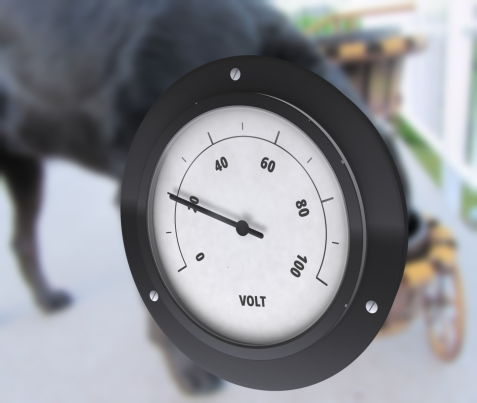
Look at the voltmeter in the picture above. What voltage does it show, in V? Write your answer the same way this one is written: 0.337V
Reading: 20V
